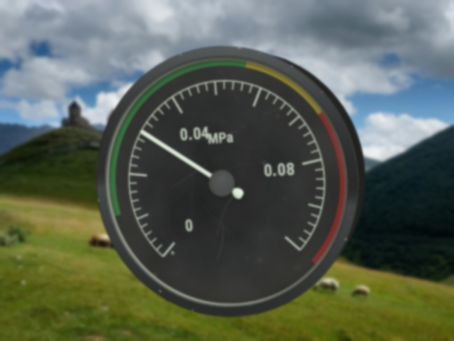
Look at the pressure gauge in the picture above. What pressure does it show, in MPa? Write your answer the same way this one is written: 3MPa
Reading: 0.03MPa
